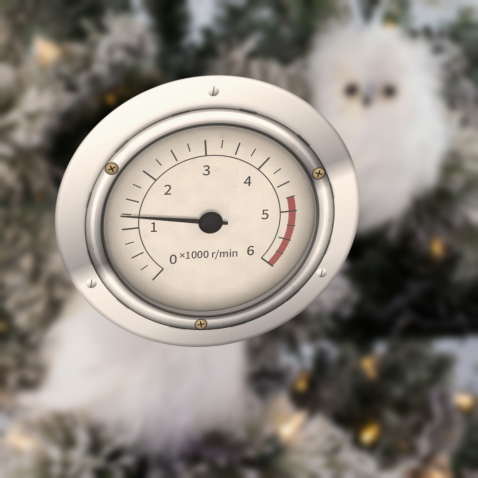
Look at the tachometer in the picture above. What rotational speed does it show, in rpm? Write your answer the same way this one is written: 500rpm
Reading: 1250rpm
